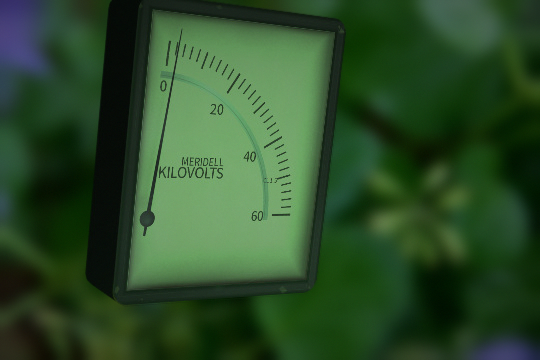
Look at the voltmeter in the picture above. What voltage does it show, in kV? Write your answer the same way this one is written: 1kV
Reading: 2kV
